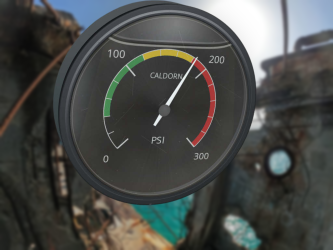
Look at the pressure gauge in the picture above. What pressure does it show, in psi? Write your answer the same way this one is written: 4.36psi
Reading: 180psi
